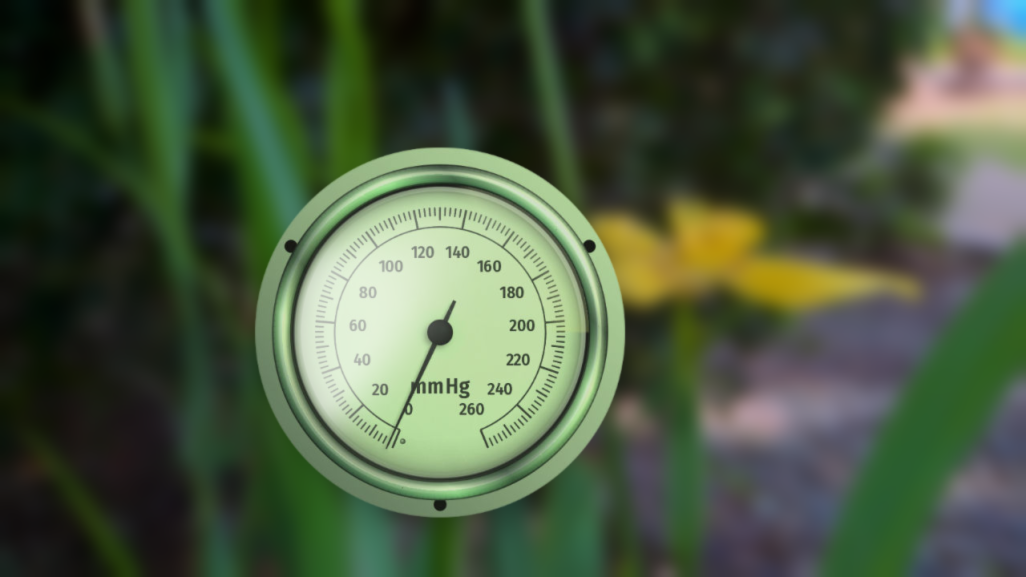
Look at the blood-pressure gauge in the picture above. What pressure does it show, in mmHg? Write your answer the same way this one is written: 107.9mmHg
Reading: 2mmHg
